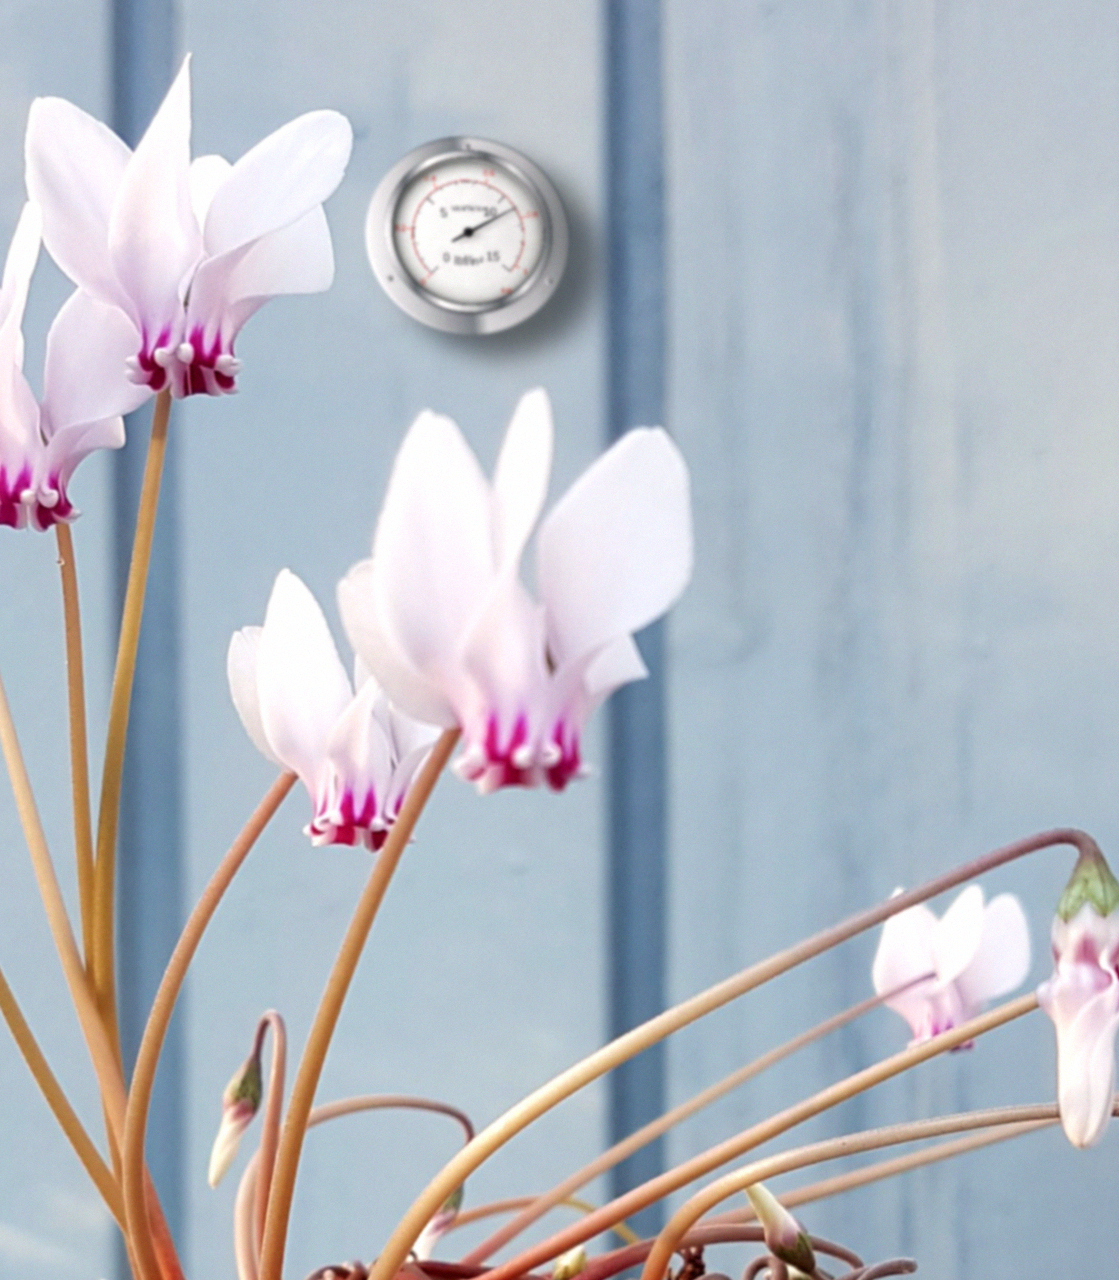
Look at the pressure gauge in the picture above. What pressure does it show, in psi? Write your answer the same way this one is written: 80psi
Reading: 11psi
